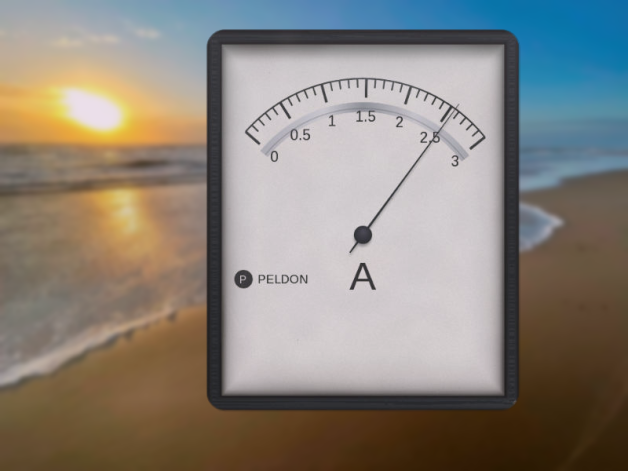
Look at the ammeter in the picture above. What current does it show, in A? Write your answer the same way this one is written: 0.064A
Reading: 2.55A
